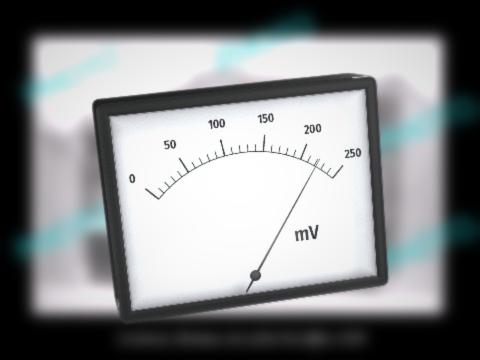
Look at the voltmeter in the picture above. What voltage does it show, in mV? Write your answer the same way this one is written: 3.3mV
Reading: 220mV
